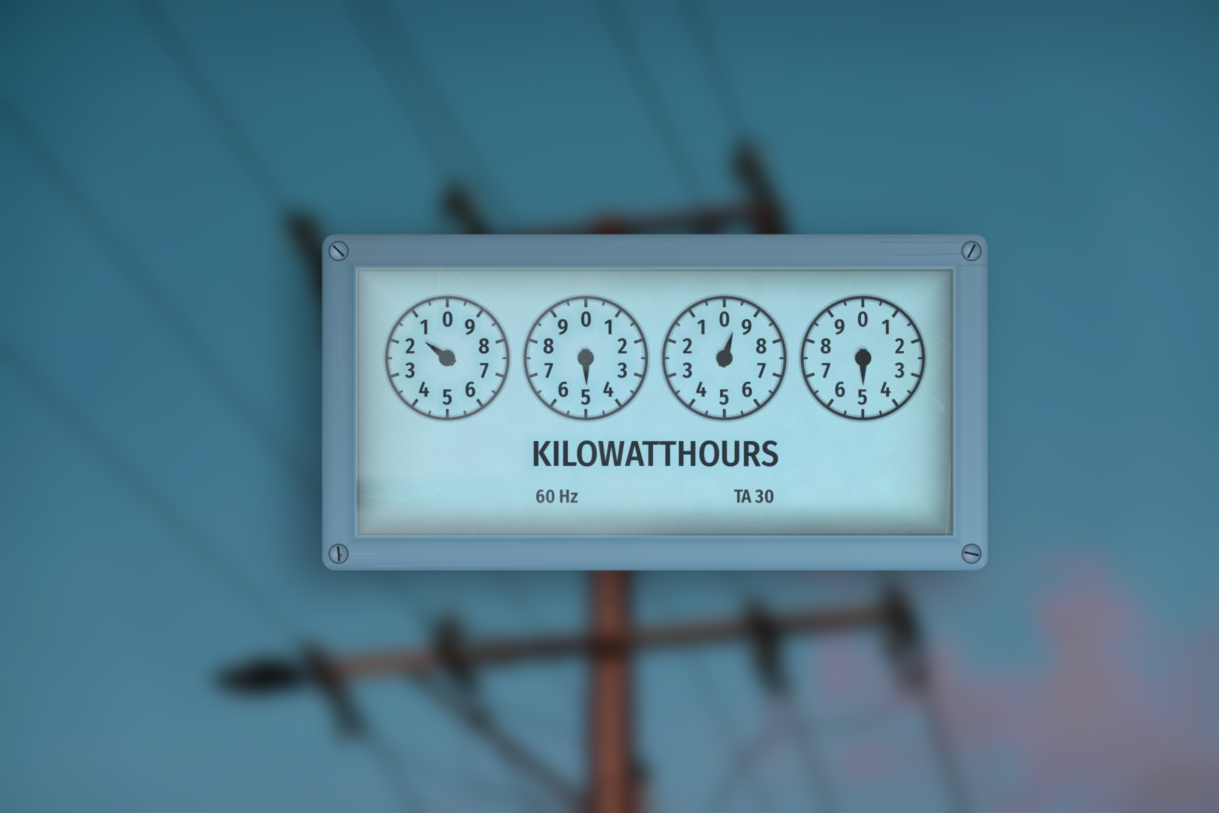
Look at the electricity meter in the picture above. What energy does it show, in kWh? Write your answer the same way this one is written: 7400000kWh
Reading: 1495kWh
